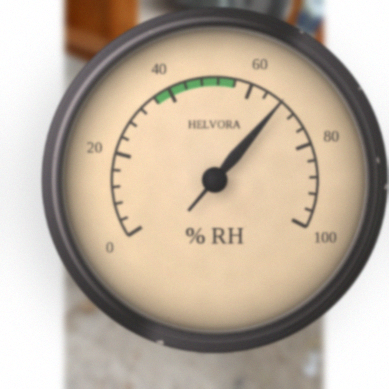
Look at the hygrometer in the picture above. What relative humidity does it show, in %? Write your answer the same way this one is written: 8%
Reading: 68%
